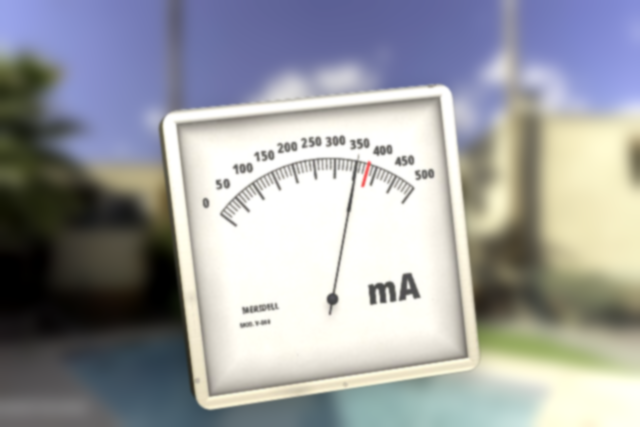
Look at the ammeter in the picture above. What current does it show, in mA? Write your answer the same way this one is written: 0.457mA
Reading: 350mA
